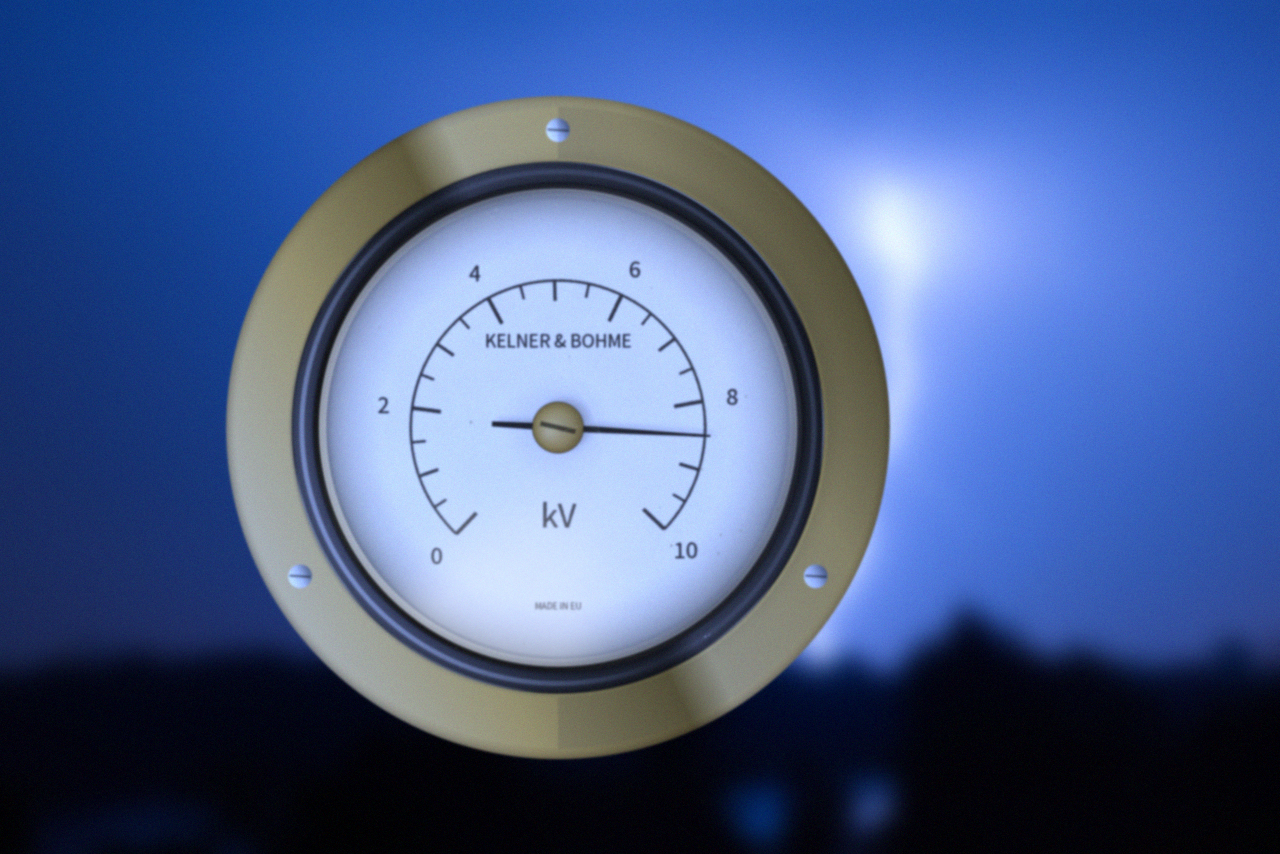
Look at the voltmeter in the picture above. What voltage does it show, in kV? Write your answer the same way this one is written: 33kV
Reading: 8.5kV
